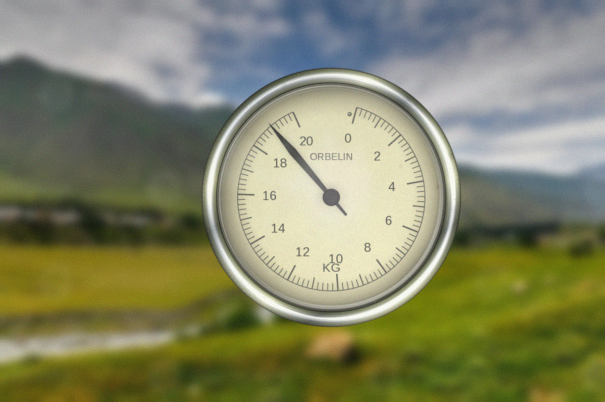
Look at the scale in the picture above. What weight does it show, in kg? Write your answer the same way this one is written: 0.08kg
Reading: 19kg
